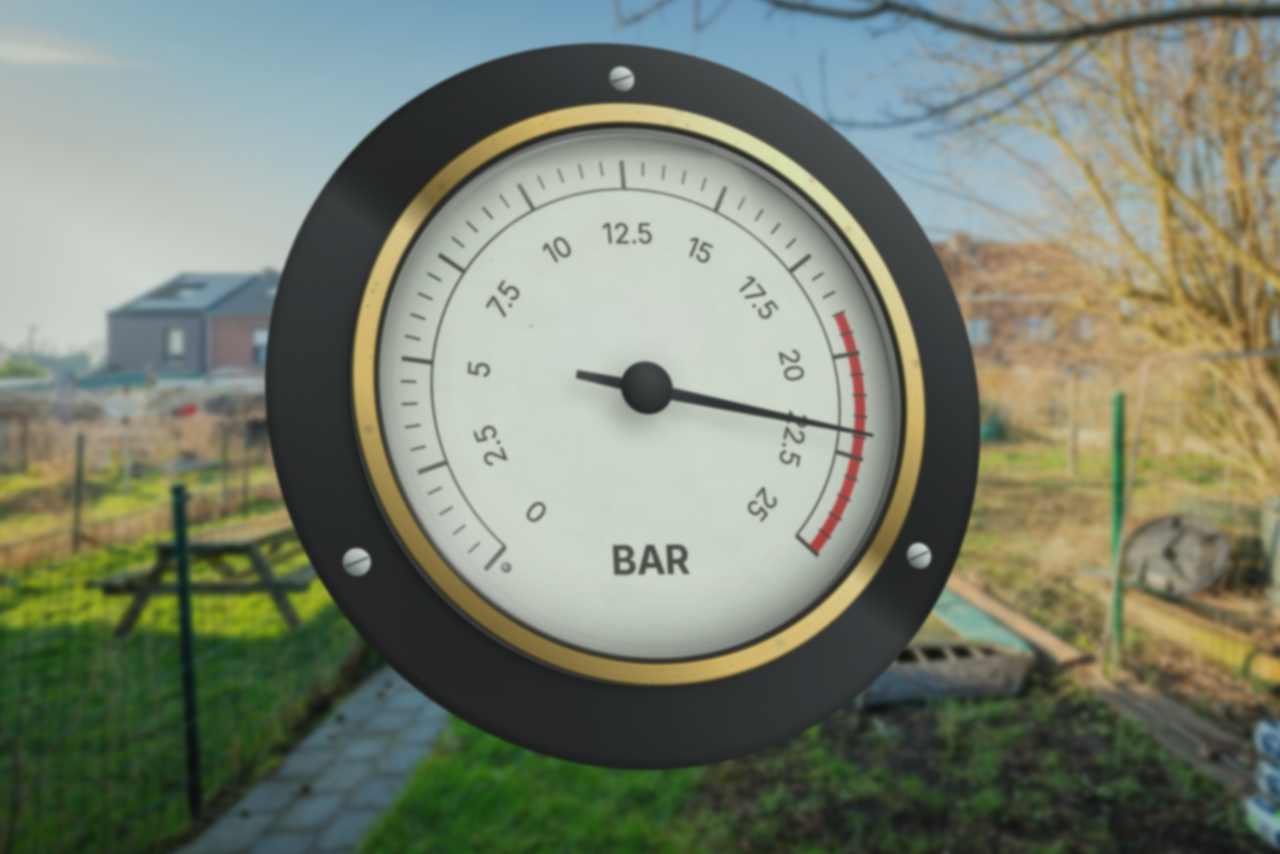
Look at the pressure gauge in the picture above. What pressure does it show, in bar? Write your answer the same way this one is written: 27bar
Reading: 22bar
